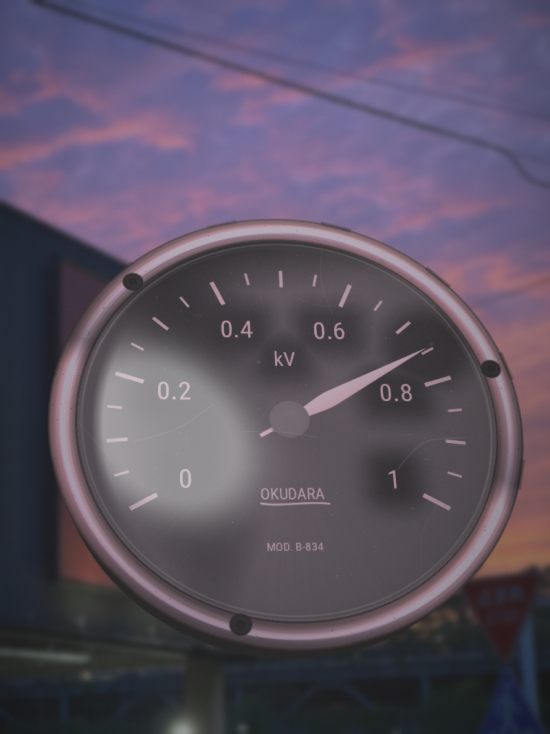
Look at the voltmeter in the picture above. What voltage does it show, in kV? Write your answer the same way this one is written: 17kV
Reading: 0.75kV
